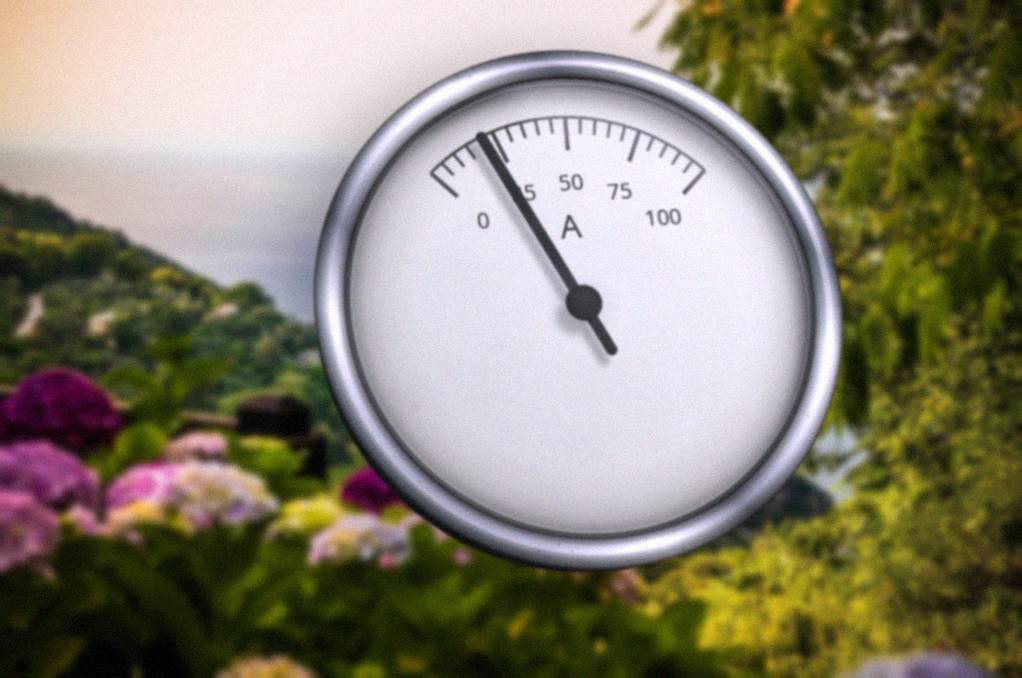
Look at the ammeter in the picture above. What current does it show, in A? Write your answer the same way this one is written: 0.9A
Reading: 20A
